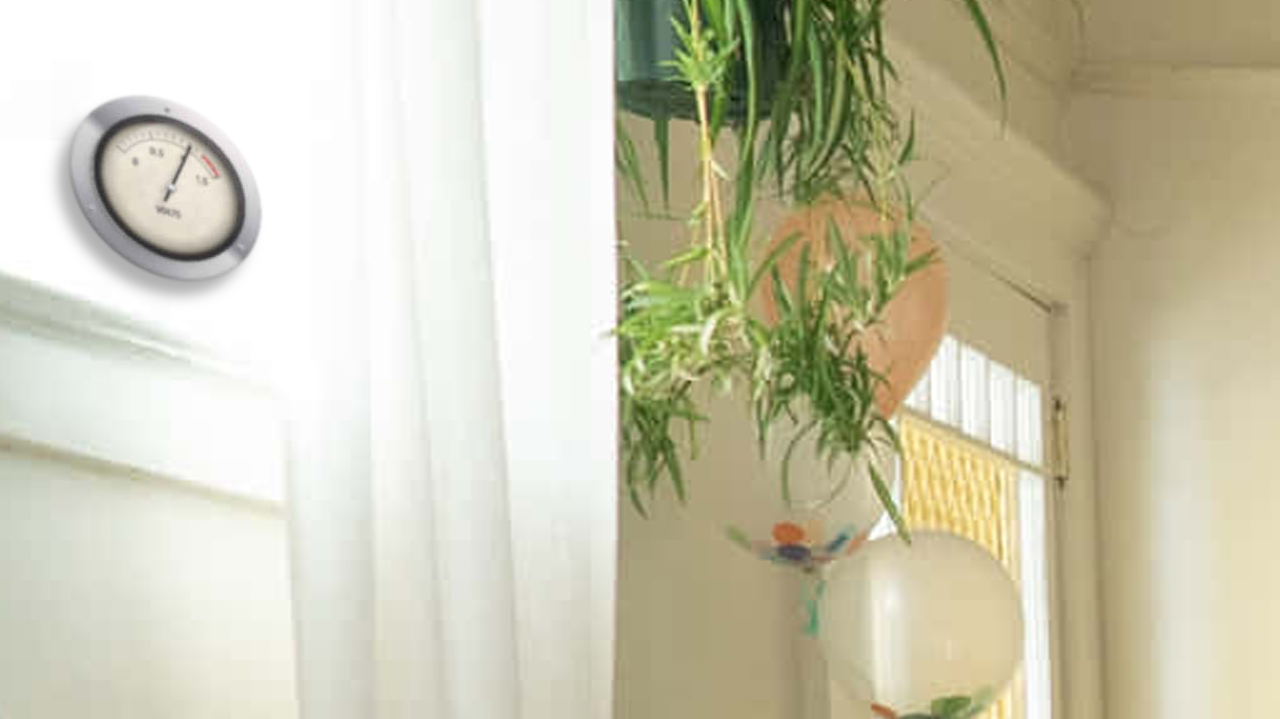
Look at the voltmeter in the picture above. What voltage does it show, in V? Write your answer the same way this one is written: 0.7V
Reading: 1V
